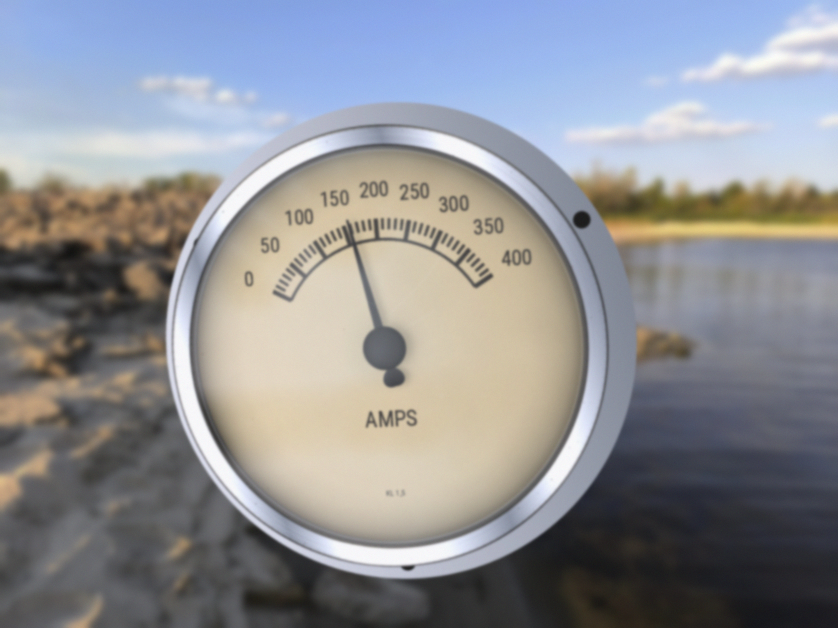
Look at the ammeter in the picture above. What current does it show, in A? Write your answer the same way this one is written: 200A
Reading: 160A
